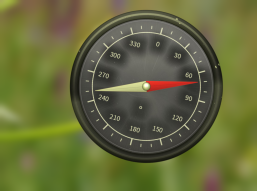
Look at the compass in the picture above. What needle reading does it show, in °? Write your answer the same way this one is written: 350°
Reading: 70°
